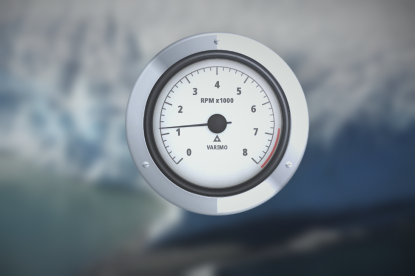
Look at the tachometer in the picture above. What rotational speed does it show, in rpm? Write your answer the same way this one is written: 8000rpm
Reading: 1200rpm
